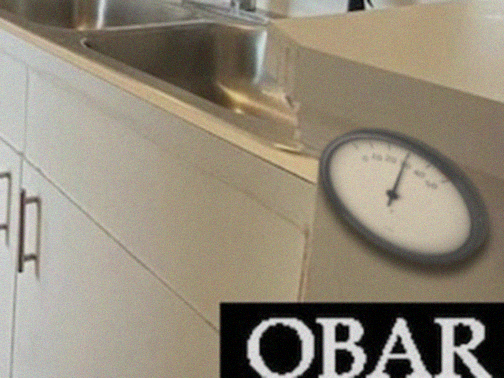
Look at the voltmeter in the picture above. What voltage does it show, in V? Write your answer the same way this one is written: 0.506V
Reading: 30V
